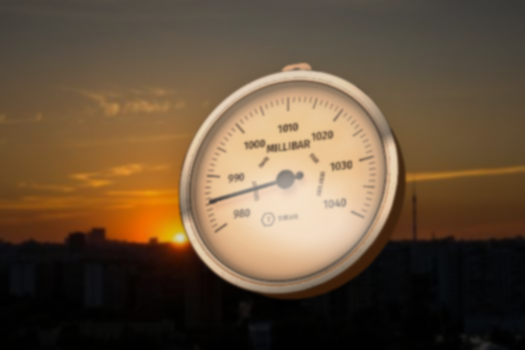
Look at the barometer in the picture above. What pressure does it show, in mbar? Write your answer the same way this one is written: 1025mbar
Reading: 985mbar
